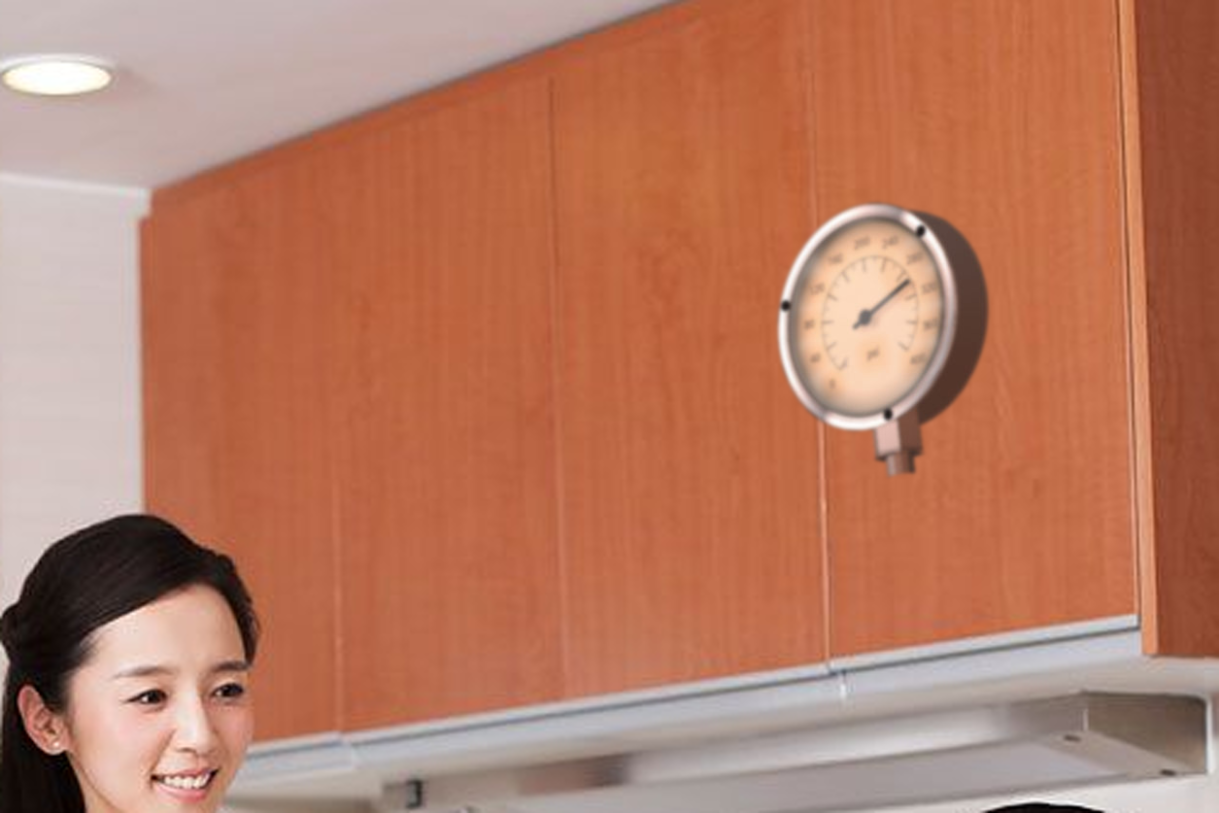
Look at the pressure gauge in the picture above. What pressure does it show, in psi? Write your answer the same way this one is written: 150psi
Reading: 300psi
